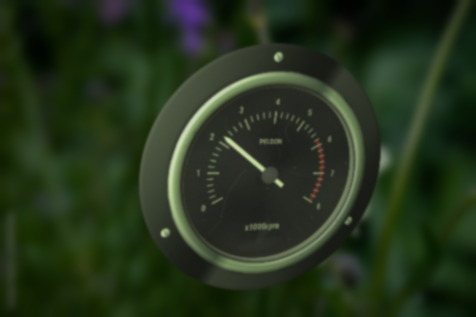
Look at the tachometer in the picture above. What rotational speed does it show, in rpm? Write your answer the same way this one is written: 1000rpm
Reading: 2200rpm
